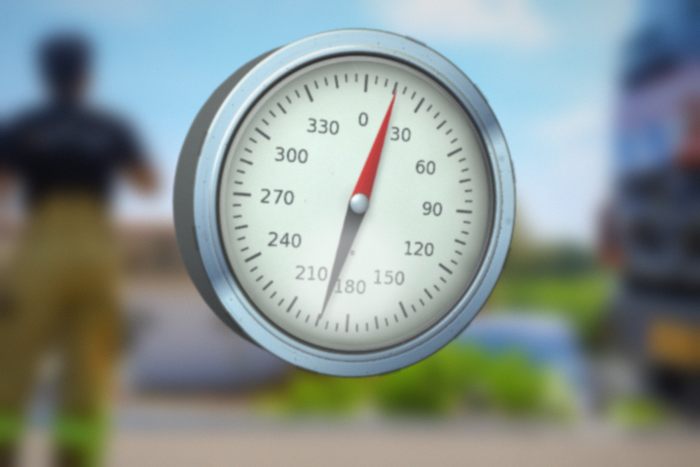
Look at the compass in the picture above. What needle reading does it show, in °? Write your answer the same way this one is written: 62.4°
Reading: 15°
